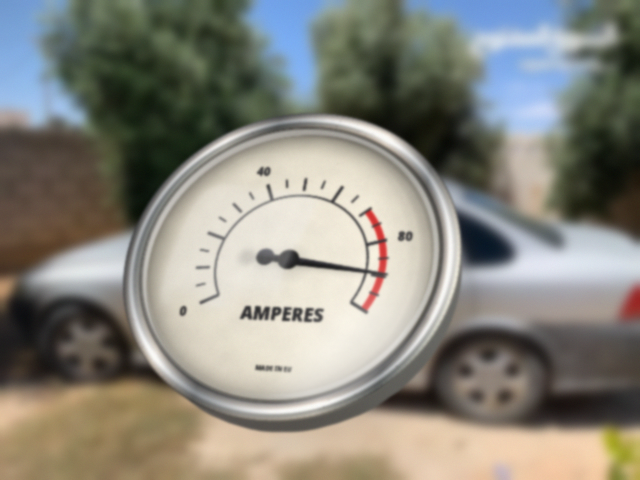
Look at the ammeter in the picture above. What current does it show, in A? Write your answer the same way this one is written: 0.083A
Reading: 90A
